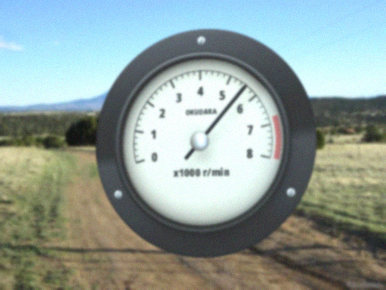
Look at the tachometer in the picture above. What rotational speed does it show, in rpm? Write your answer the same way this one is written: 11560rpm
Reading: 5600rpm
